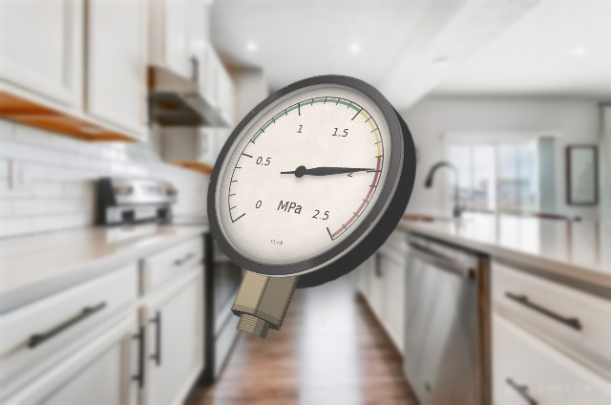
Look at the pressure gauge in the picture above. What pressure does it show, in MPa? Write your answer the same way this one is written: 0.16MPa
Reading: 2MPa
